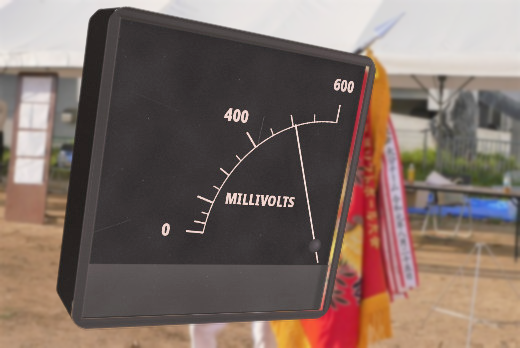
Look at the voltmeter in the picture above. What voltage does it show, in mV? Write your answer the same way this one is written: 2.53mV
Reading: 500mV
